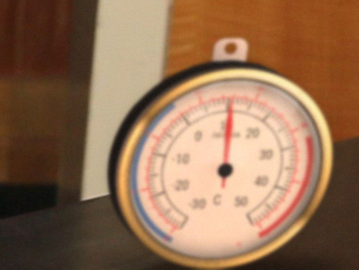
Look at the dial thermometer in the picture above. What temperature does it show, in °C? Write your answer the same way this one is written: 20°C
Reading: 10°C
